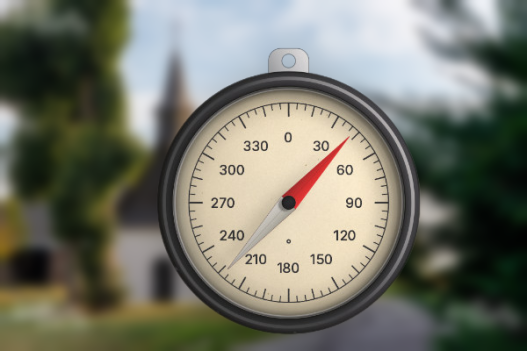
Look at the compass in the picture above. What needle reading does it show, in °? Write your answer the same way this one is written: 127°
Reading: 42.5°
